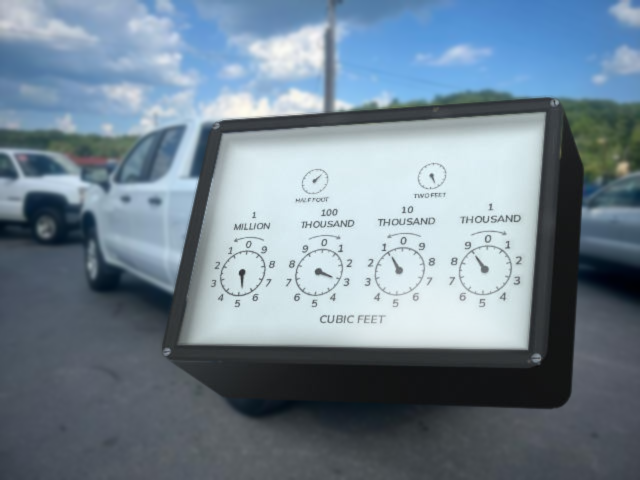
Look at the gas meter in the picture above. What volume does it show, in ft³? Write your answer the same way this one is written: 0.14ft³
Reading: 530900ft³
